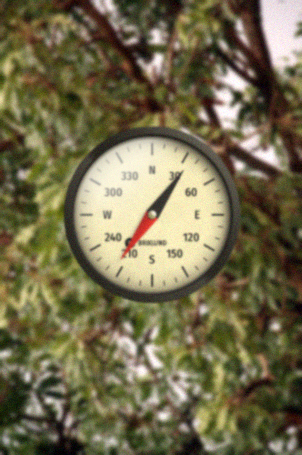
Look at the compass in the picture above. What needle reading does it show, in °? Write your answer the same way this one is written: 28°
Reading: 215°
